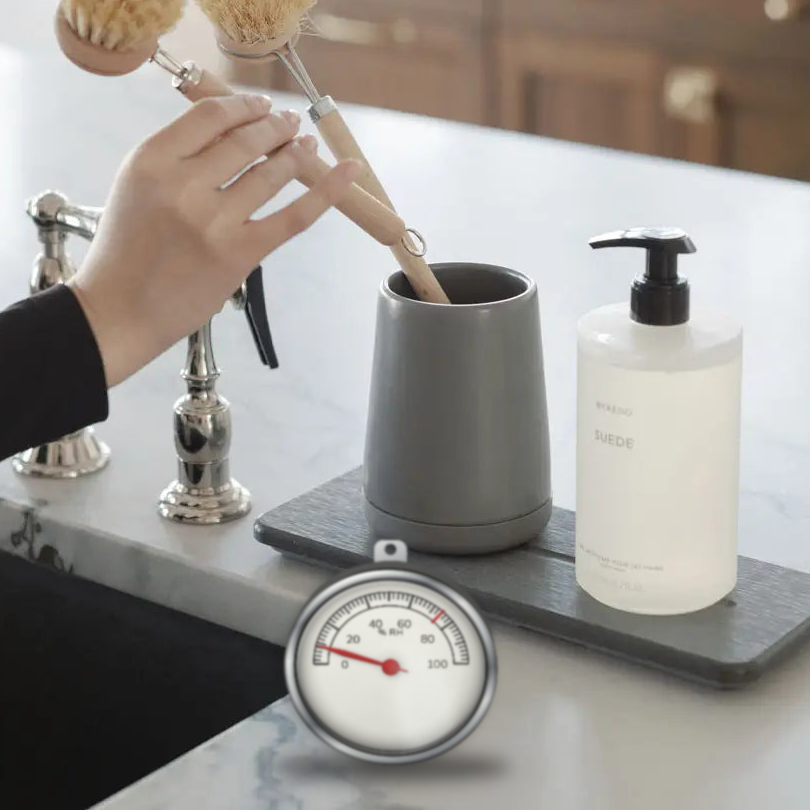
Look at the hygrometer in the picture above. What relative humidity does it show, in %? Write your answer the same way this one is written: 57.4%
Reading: 10%
